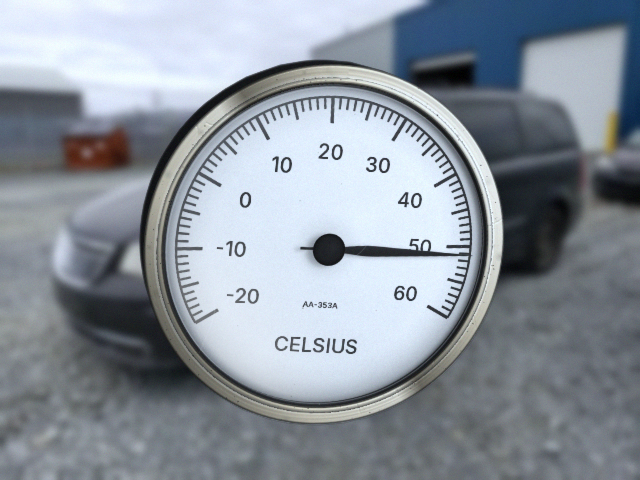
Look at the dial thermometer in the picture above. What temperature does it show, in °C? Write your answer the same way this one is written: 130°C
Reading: 51°C
